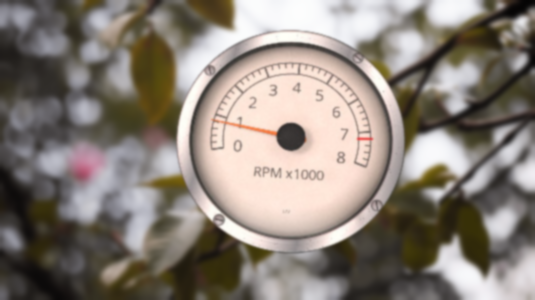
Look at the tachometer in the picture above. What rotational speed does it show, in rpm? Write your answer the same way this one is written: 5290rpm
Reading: 800rpm
